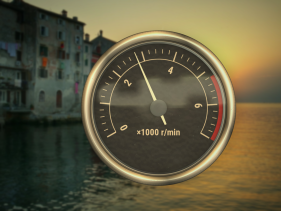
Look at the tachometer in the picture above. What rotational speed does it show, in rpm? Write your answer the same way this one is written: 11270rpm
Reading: 2800rpm
